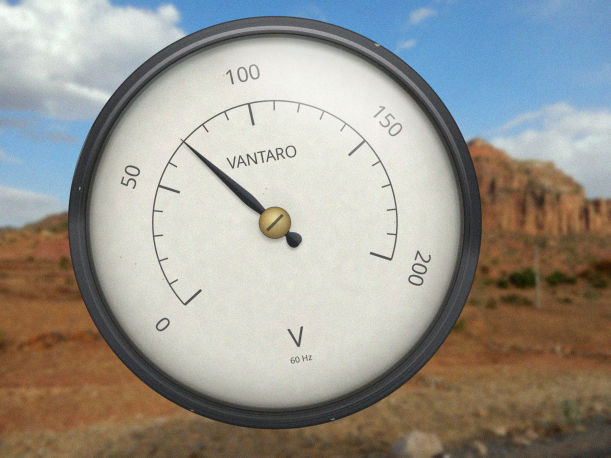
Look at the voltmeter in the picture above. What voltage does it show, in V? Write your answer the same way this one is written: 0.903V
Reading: 70V
